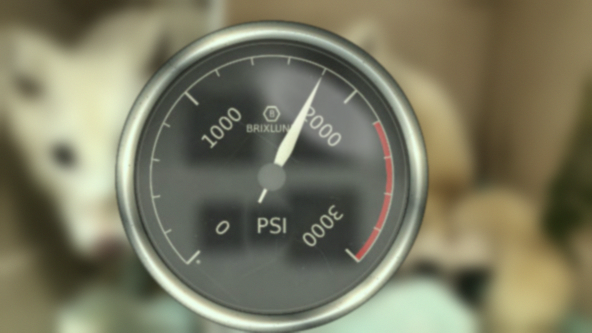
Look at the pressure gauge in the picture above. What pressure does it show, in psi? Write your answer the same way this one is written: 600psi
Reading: 1800psi
